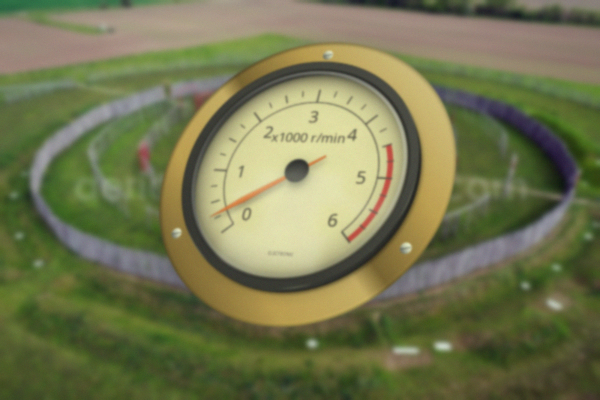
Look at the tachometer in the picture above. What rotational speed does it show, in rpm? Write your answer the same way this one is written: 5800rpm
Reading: 250rpm
